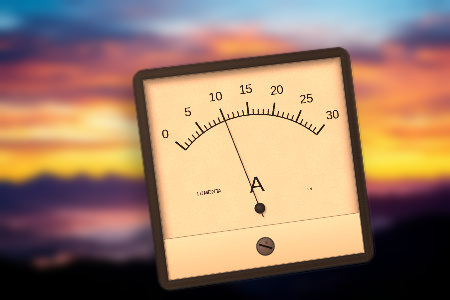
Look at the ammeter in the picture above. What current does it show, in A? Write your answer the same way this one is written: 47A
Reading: 10A
